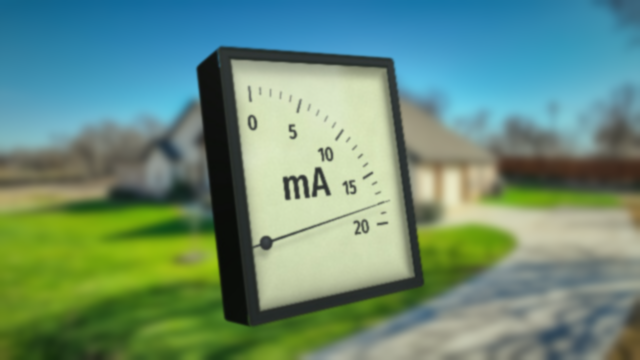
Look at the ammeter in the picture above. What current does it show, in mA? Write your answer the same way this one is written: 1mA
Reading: 18mA
